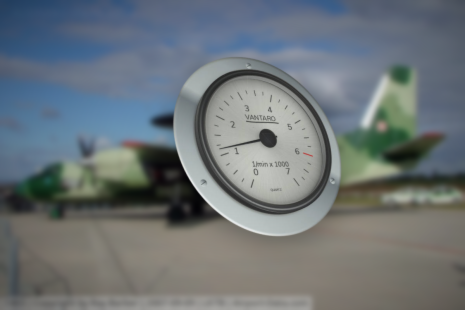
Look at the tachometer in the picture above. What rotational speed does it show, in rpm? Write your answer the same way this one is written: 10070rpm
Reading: 1125rpm
